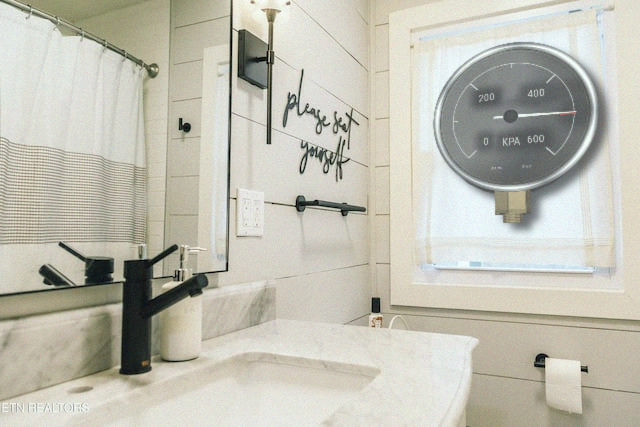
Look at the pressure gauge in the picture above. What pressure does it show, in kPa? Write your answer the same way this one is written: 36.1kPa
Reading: 500kPa
